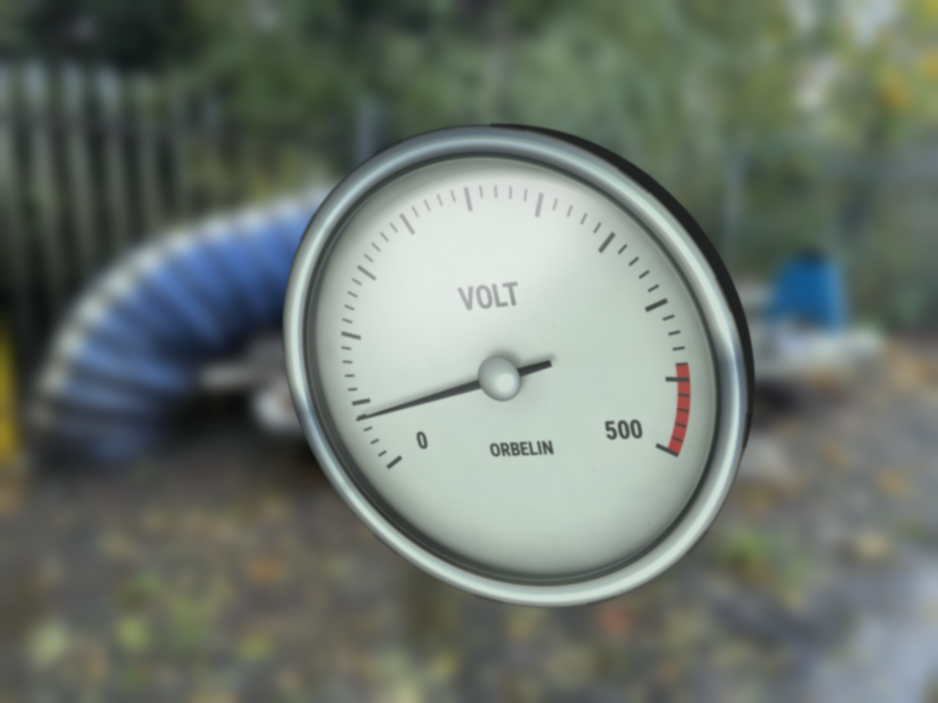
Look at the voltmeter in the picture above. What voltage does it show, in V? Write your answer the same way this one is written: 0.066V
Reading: 40V
